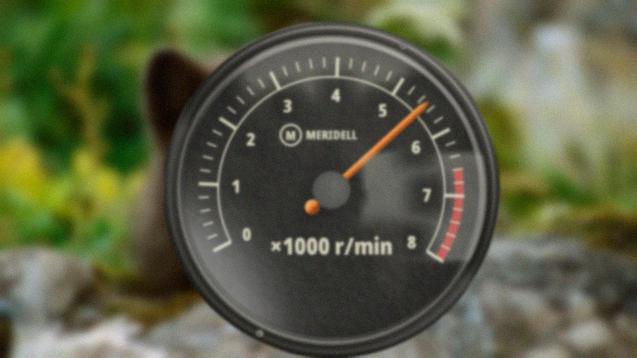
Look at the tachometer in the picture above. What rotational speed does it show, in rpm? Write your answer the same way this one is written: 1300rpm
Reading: 5500rpm
